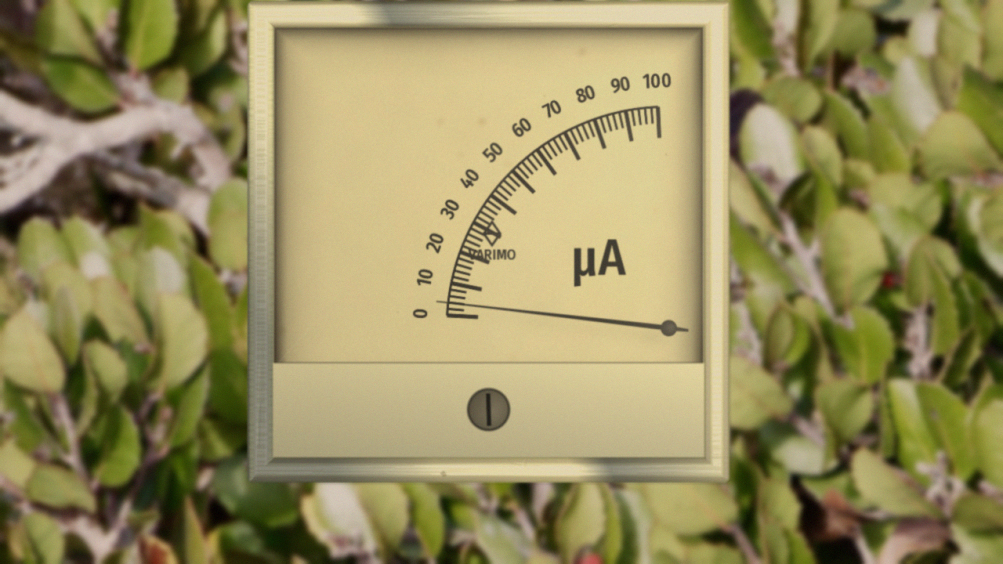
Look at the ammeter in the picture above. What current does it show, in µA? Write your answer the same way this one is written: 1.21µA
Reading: 4µA
